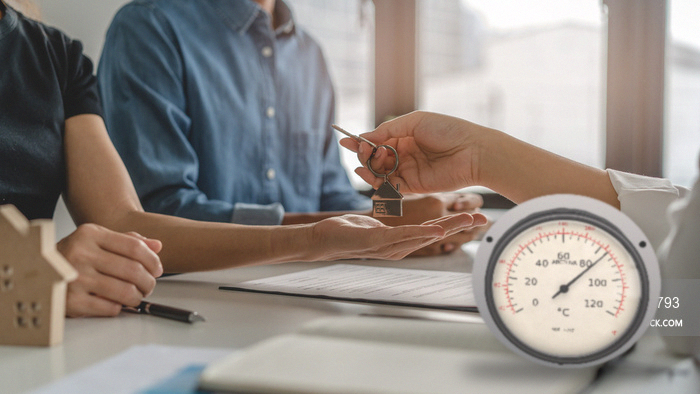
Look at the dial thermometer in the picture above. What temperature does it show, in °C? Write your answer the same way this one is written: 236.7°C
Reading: 84°C
